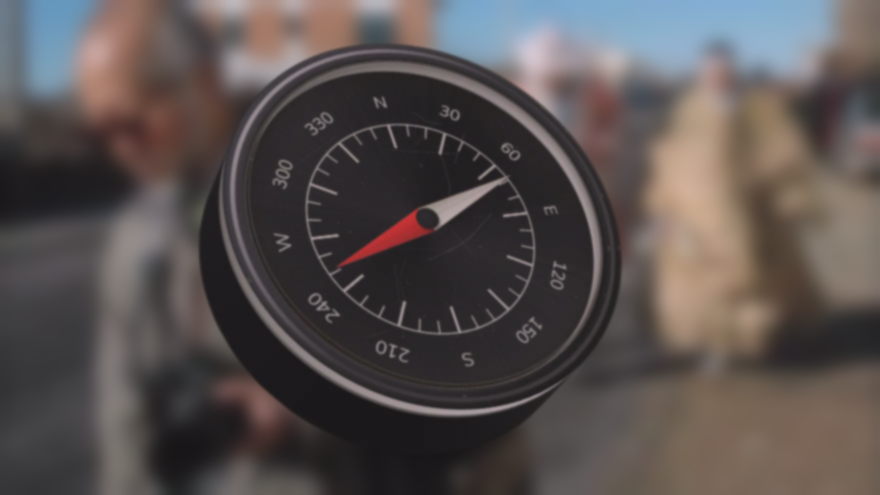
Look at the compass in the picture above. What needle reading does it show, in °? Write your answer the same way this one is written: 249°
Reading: 250°
